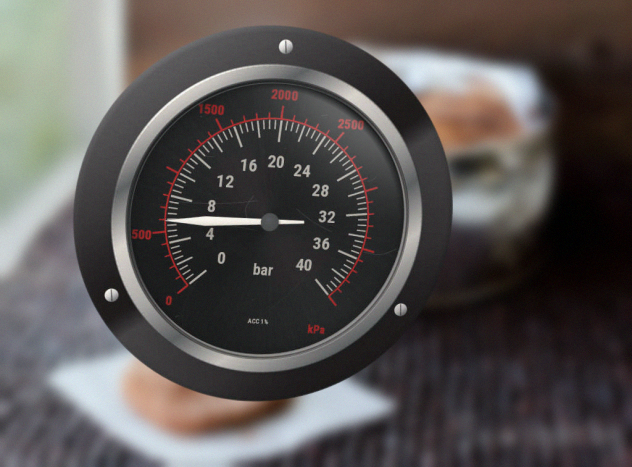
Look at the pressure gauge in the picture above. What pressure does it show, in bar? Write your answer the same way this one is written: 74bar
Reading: 6bar
